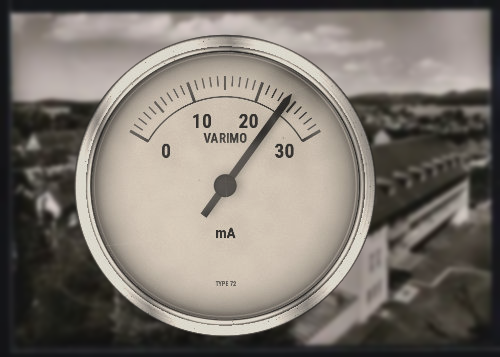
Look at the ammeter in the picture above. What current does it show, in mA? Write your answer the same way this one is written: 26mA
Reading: 24mA
